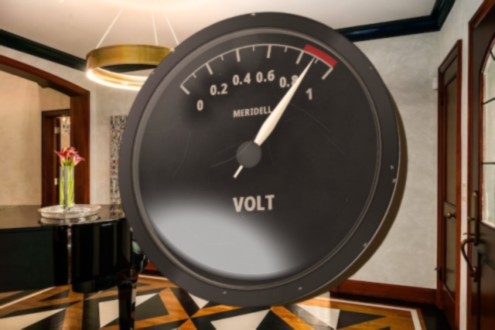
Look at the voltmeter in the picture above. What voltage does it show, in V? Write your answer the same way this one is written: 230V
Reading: 0.9V
